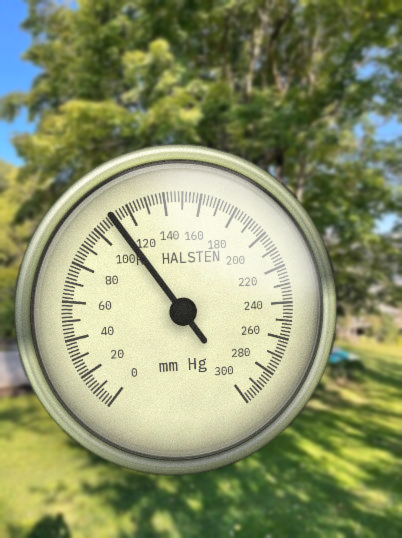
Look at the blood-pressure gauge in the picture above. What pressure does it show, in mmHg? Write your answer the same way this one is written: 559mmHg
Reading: 110mmHg
